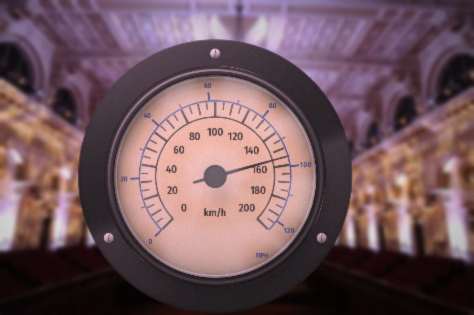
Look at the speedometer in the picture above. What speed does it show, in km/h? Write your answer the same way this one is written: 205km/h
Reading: 155km/h
